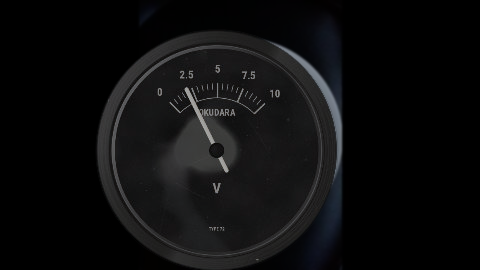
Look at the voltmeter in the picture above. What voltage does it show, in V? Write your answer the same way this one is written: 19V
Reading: 2V
